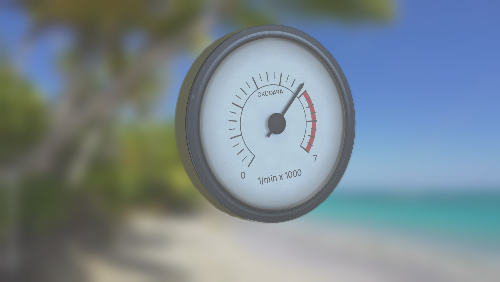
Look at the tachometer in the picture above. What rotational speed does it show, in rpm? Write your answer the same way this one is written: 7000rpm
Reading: 4750rpm
